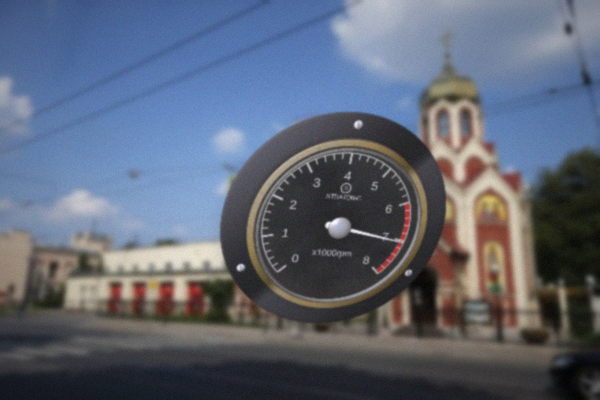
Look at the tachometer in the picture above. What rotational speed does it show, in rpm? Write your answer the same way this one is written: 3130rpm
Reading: 7000rpm
